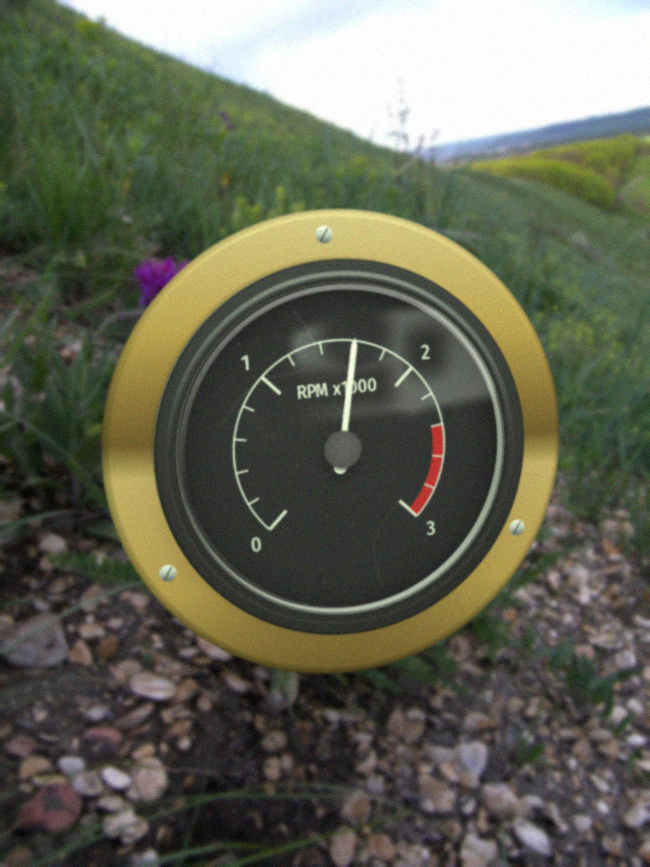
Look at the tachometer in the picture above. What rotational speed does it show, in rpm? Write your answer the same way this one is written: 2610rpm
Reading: 1600rpm
